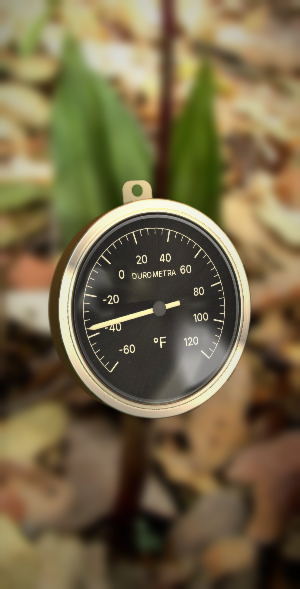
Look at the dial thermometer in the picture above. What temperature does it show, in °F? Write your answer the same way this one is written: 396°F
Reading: -36°F
